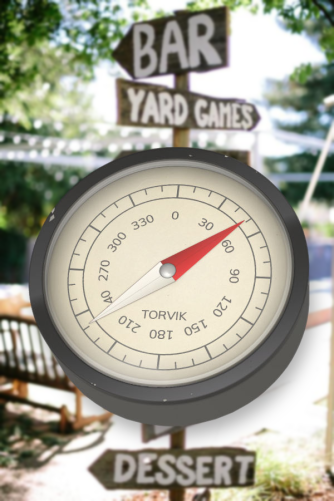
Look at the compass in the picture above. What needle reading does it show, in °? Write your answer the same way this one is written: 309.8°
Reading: 50°
